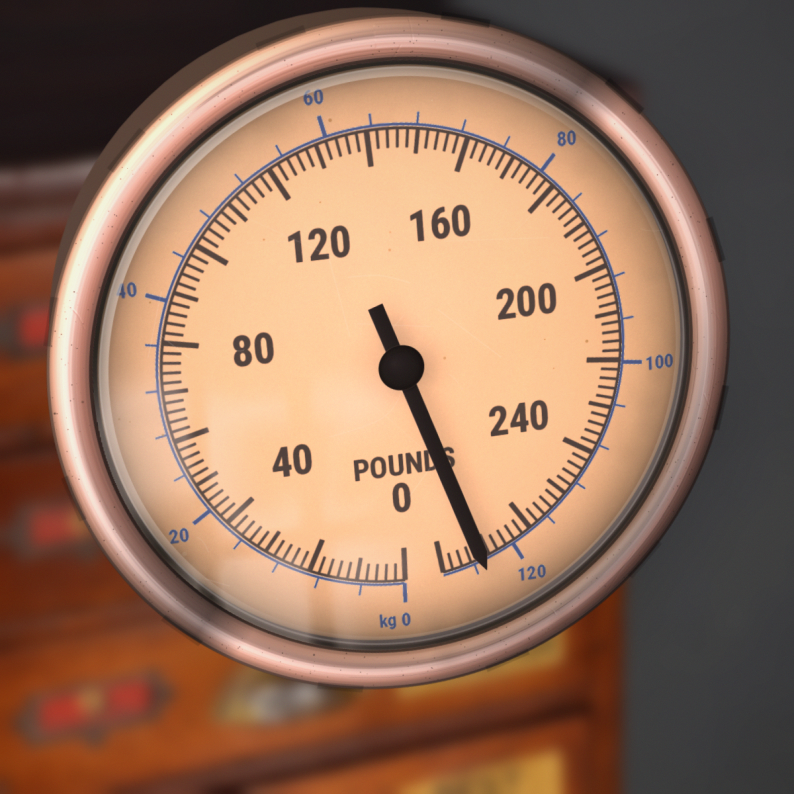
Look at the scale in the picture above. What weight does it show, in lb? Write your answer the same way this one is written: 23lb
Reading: 272lb
